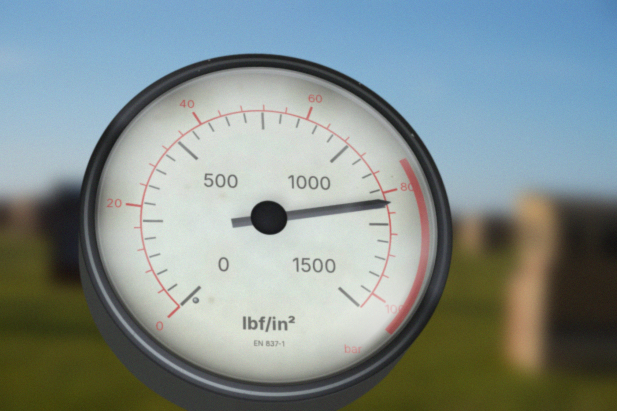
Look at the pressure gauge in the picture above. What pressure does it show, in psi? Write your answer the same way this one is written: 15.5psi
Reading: 1200psi
